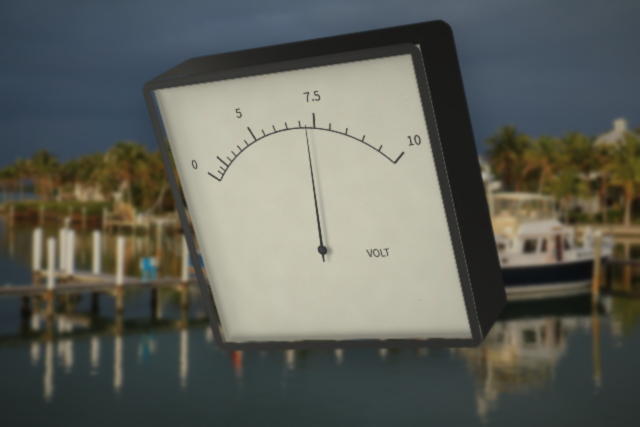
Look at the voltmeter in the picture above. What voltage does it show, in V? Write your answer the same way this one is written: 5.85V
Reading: 7.25V
